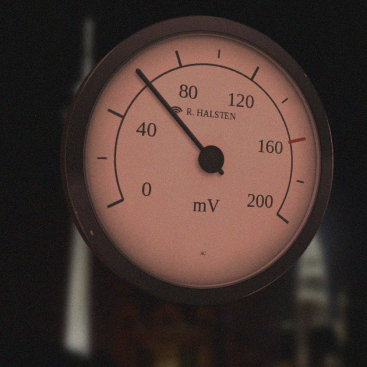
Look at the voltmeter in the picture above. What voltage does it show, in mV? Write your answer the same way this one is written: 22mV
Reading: 60mV
